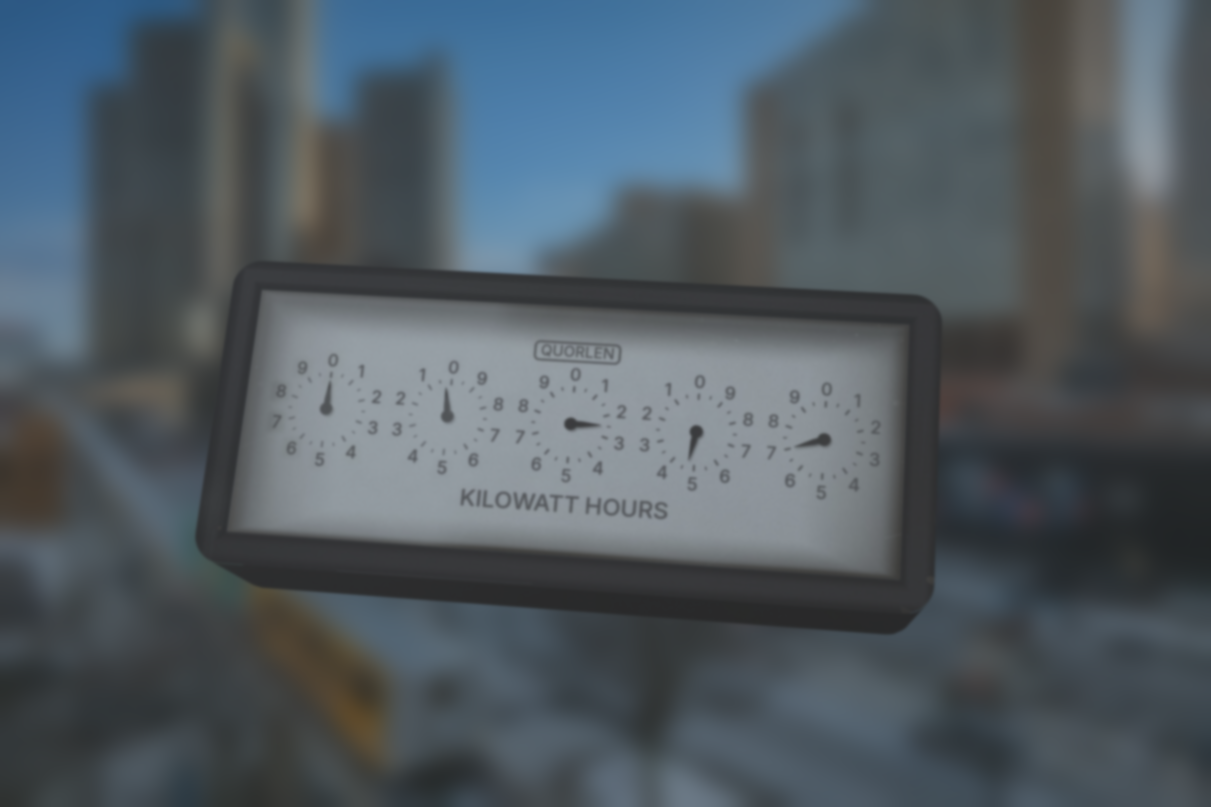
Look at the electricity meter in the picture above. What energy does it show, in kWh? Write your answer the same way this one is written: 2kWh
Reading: 247kWh
